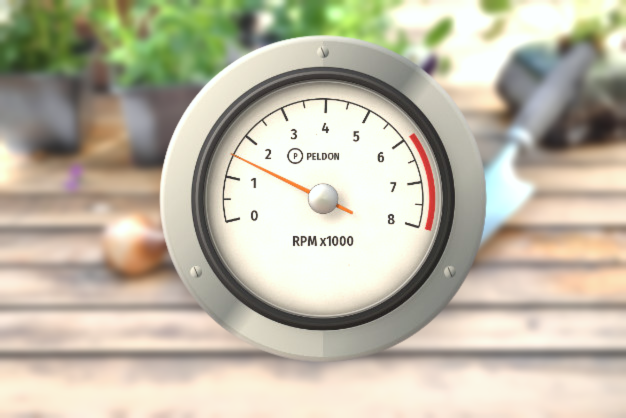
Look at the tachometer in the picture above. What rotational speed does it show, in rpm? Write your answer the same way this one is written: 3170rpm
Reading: 1500rpm
